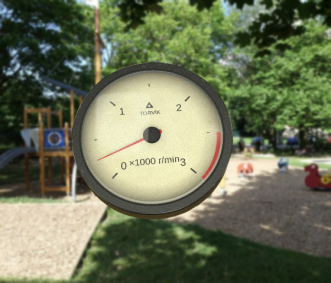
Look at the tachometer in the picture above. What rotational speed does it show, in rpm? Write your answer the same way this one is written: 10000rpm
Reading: 250rpm
